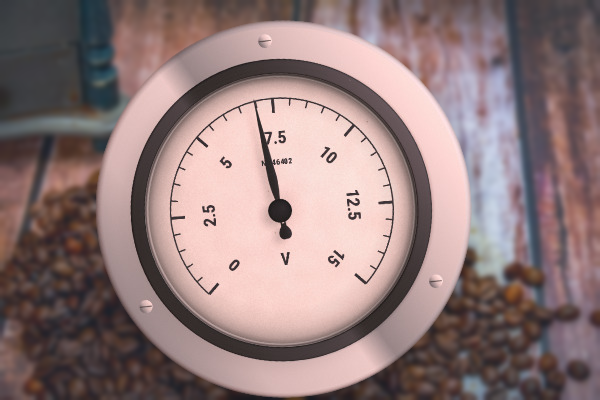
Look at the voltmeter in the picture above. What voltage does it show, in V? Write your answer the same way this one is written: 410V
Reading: 7V
